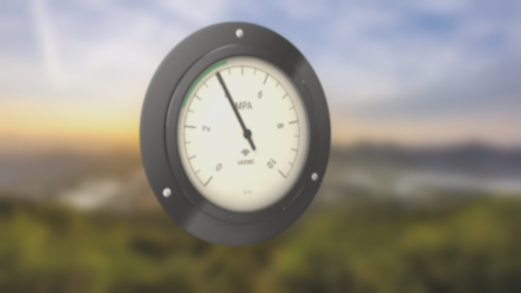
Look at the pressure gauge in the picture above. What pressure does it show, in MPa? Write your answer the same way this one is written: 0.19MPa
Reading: 4MPa
